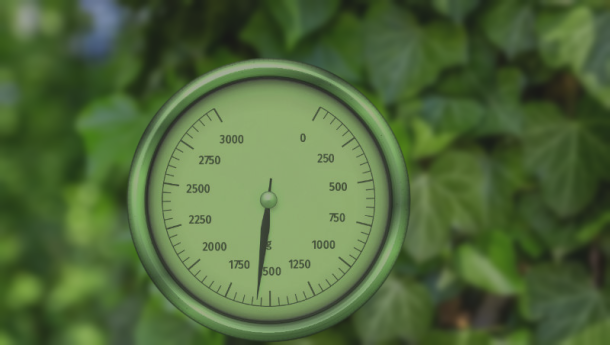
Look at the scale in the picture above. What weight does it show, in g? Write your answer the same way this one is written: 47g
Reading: 1575g
